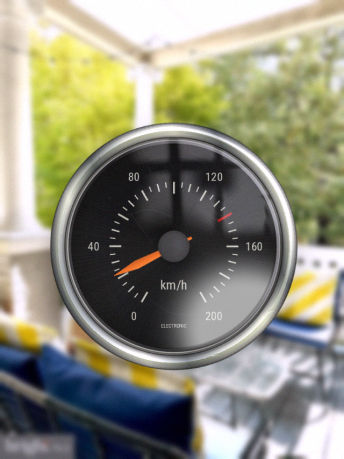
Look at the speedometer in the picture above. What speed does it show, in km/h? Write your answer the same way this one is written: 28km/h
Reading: 22.5km/h
